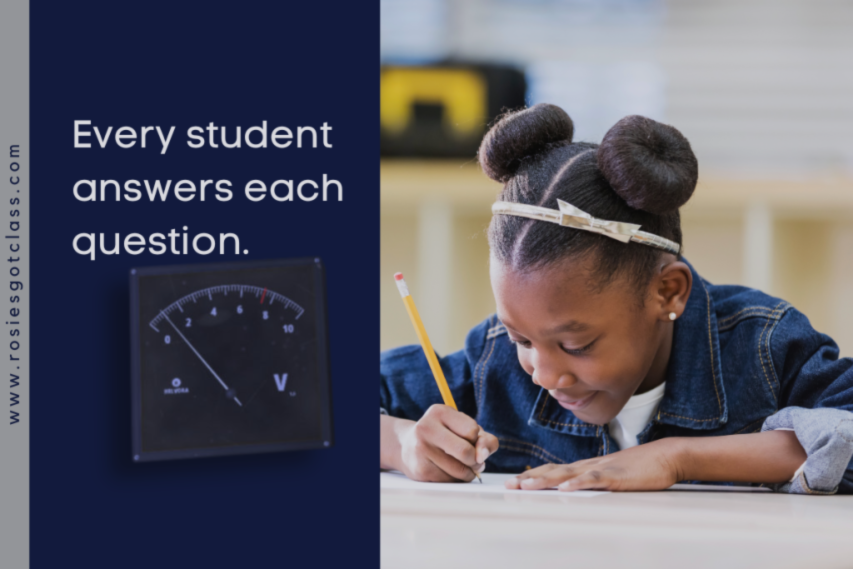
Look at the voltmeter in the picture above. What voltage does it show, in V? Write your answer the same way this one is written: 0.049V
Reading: 1V
